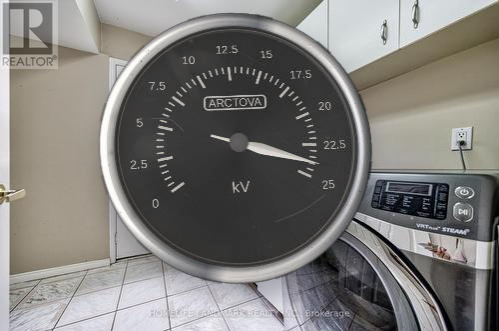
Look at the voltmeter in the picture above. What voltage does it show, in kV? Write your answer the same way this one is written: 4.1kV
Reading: 24kV
